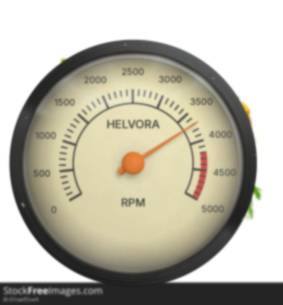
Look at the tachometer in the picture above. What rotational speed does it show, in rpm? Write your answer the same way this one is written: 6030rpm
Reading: 3700rpm
